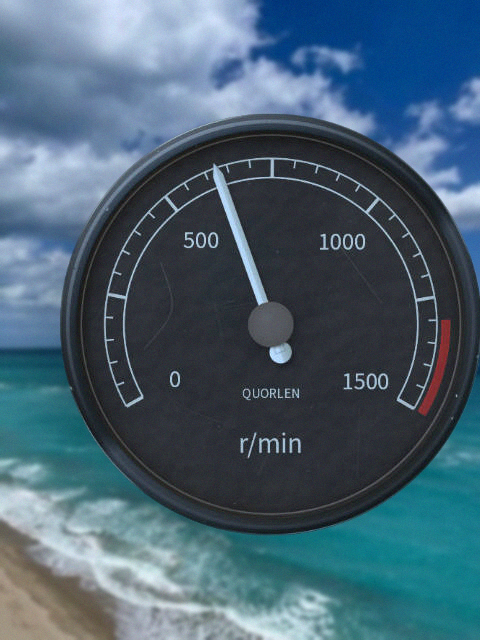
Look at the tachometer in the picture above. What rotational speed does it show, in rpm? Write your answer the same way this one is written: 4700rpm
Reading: 625rpm
